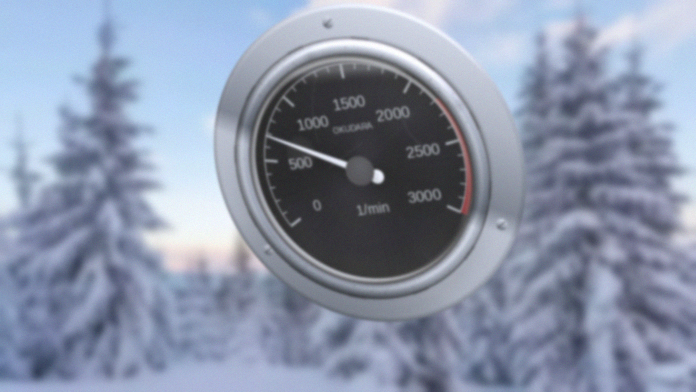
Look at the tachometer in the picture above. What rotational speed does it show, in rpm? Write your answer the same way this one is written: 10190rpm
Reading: 700rpm
